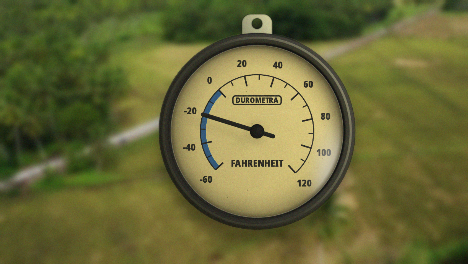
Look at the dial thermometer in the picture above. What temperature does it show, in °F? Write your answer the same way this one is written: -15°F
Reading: -20°F
